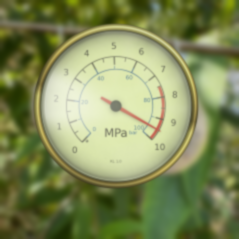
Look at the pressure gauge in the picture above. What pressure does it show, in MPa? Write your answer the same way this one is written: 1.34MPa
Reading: 9.5MPa
